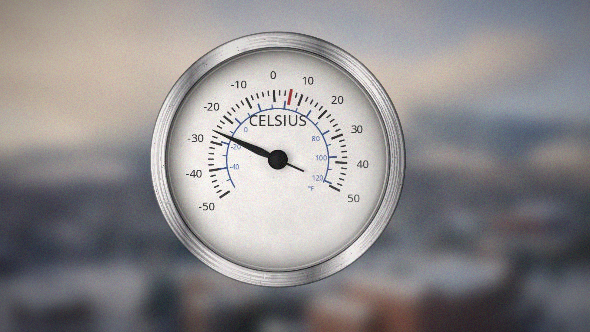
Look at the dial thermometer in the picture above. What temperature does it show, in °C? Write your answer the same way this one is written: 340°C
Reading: -26°C
